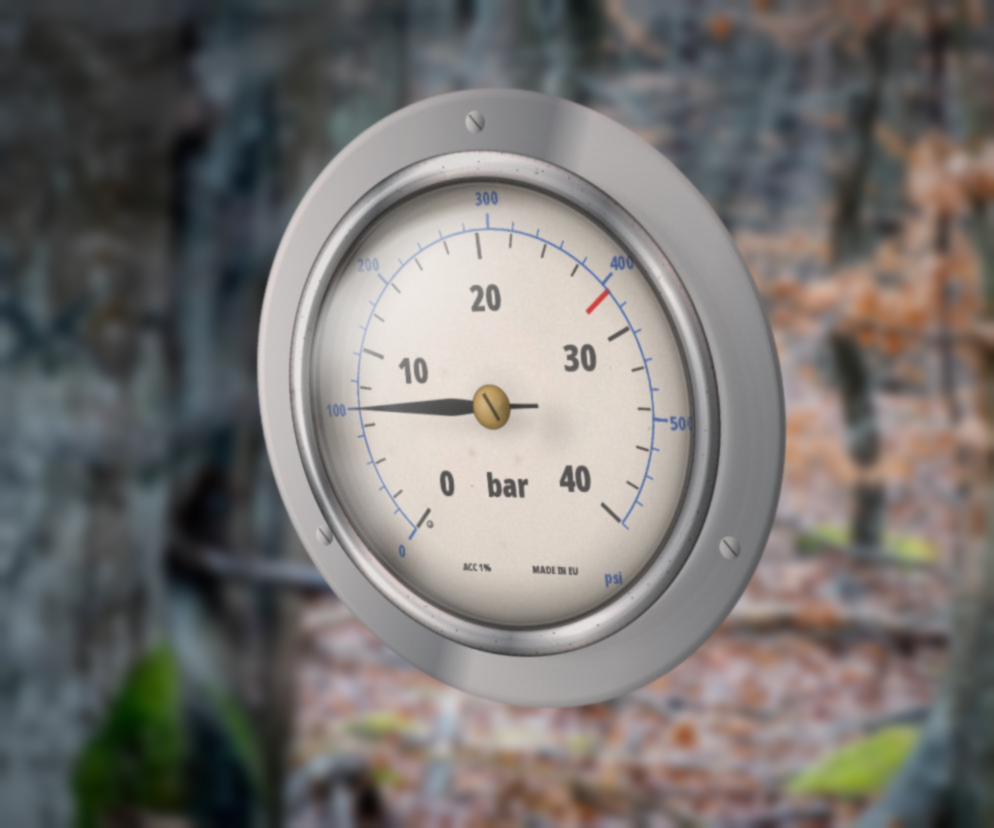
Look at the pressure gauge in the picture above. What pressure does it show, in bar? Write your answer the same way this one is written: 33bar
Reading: 7bar
